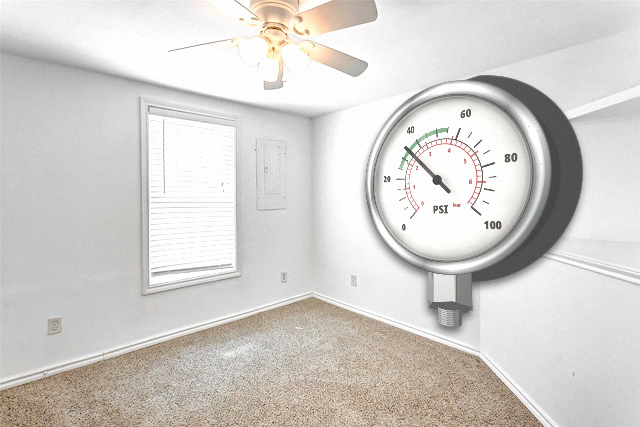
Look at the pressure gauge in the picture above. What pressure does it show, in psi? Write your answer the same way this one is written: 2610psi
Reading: 35psi
